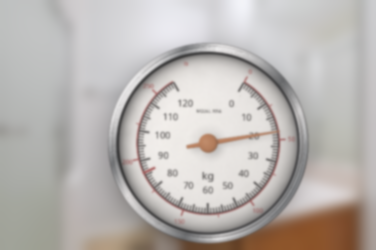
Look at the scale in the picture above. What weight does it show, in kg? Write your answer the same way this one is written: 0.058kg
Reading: 20kg
